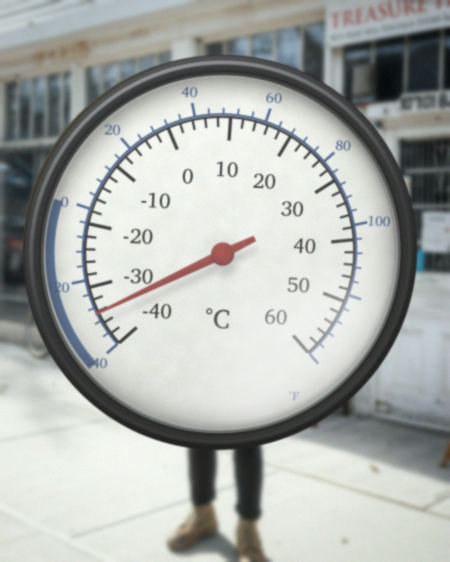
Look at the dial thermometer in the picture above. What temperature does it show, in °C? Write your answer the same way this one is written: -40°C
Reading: -34°C
